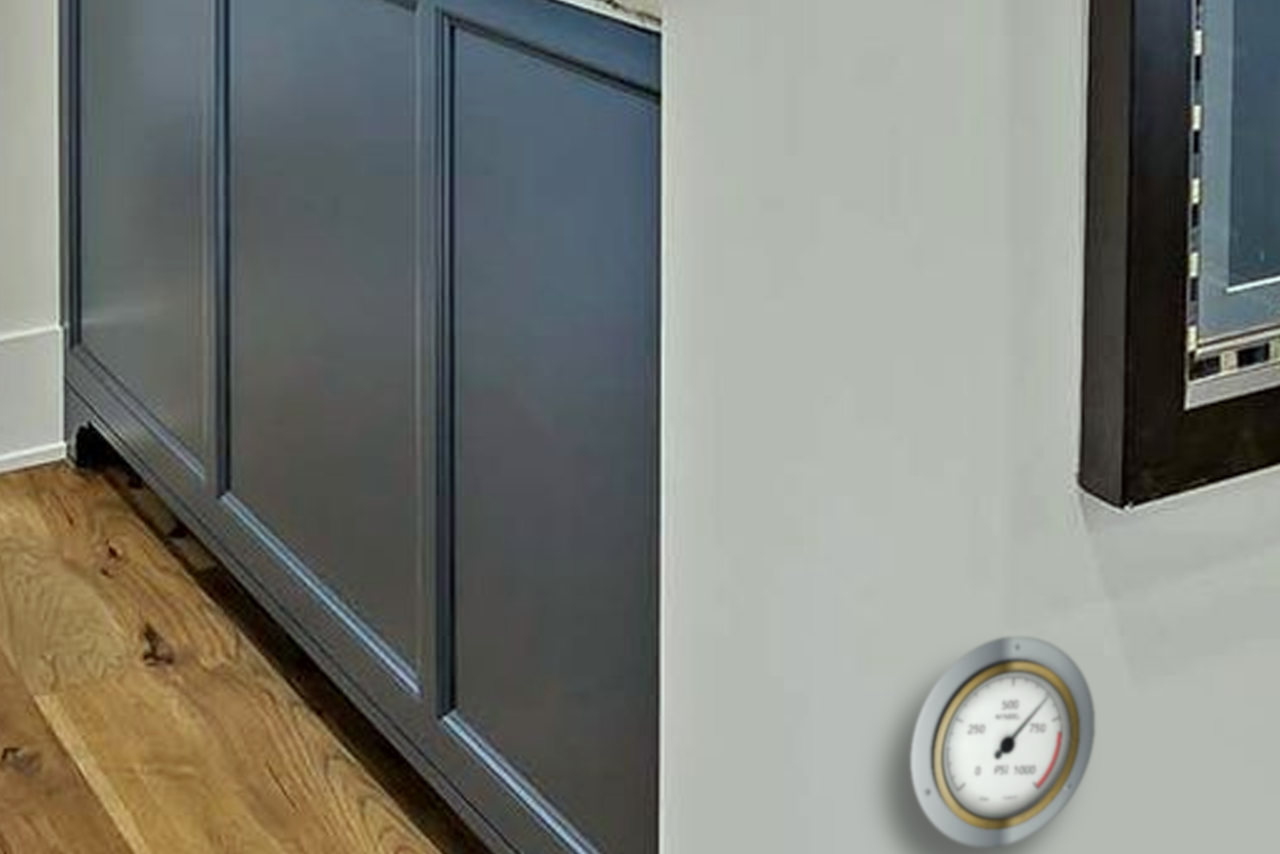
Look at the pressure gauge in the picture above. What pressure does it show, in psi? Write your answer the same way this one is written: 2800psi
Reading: 650psi
